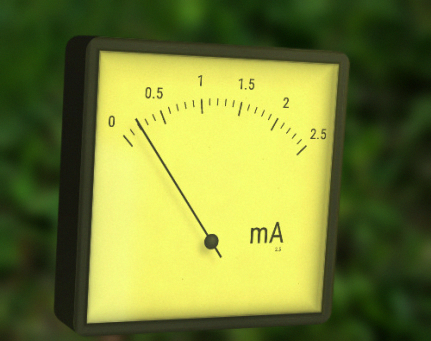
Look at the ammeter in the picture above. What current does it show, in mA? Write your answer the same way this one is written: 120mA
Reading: 0.2mA
